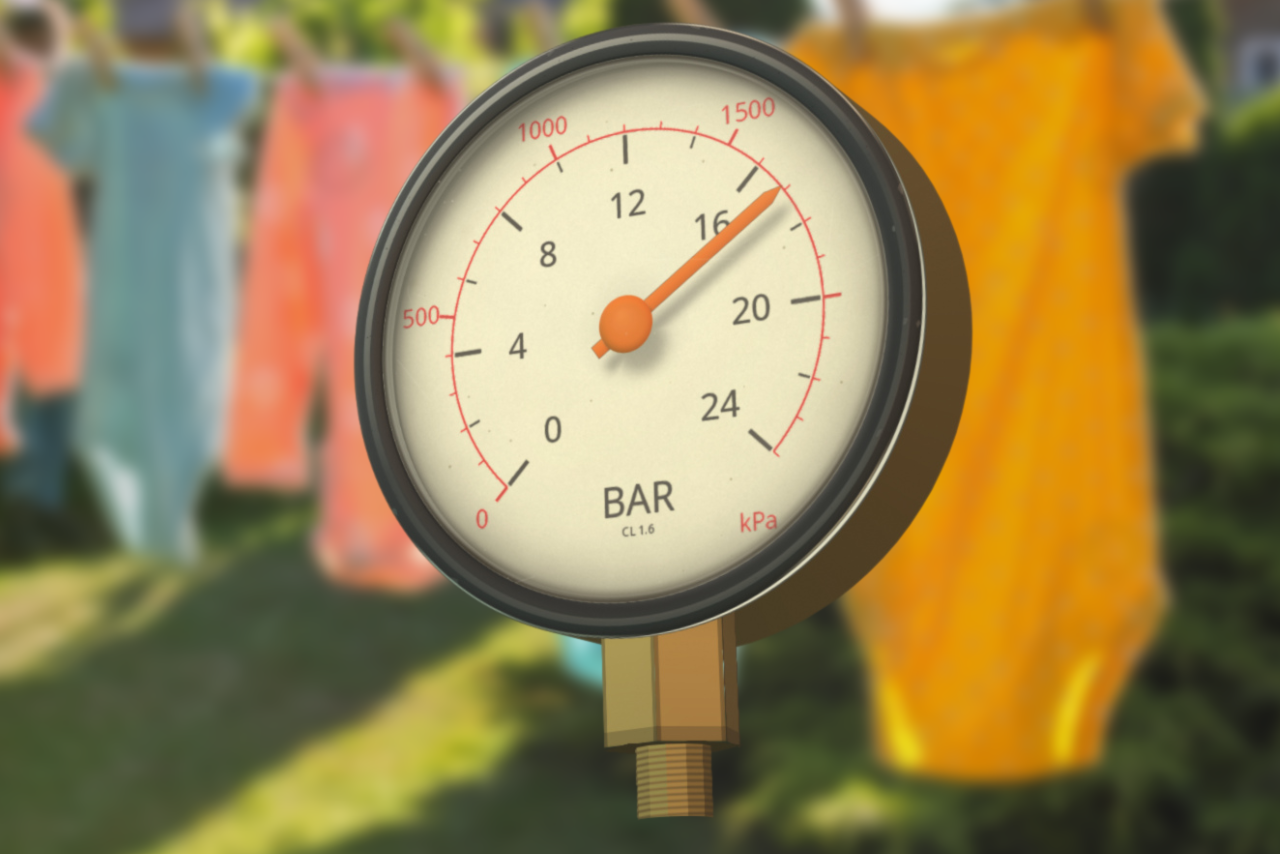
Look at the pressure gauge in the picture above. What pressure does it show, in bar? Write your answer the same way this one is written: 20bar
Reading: 17bar
